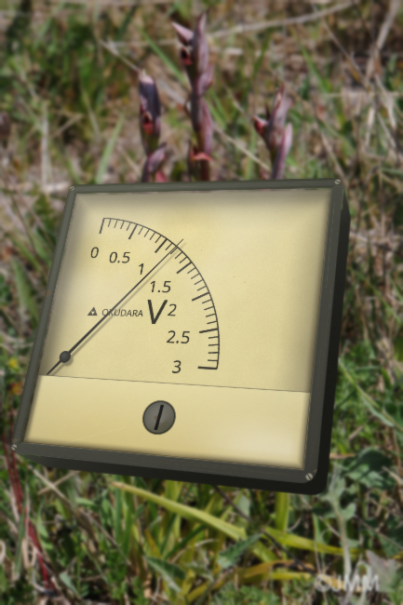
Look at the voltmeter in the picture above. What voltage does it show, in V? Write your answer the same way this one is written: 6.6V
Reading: 1.2V
